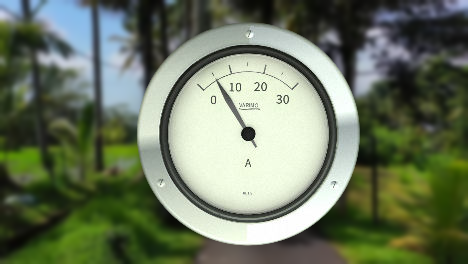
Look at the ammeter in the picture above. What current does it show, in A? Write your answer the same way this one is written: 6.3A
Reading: 5A
